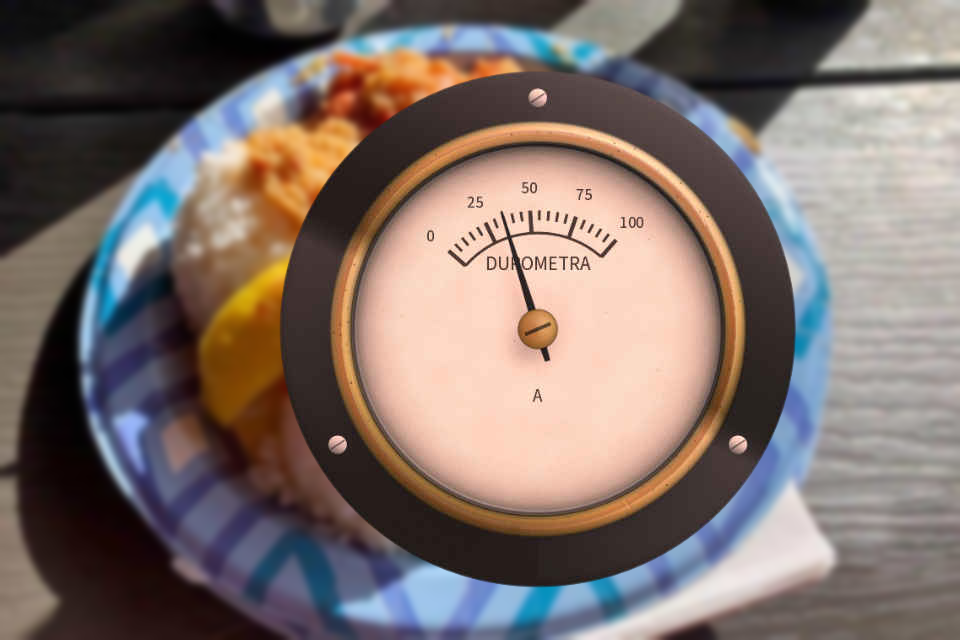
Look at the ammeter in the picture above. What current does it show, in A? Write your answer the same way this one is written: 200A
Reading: 35A
